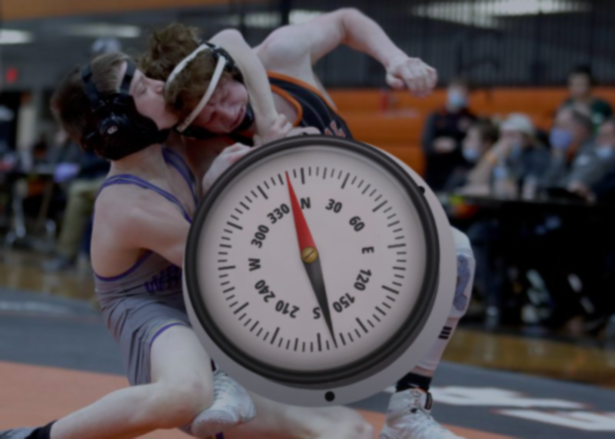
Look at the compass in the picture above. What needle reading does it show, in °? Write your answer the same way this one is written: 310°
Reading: 350°
